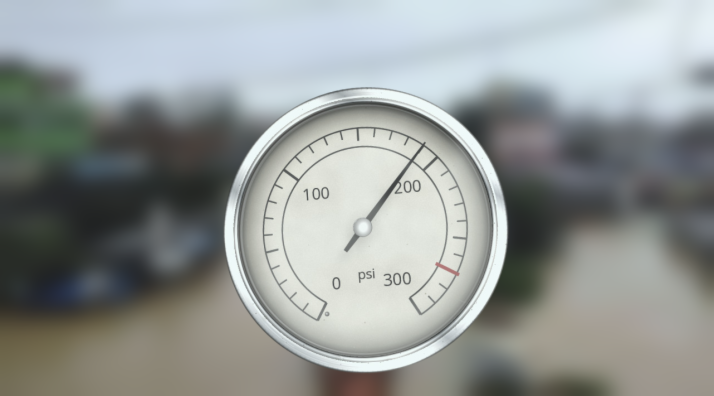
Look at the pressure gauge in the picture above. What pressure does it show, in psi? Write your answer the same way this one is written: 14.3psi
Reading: 190psi
